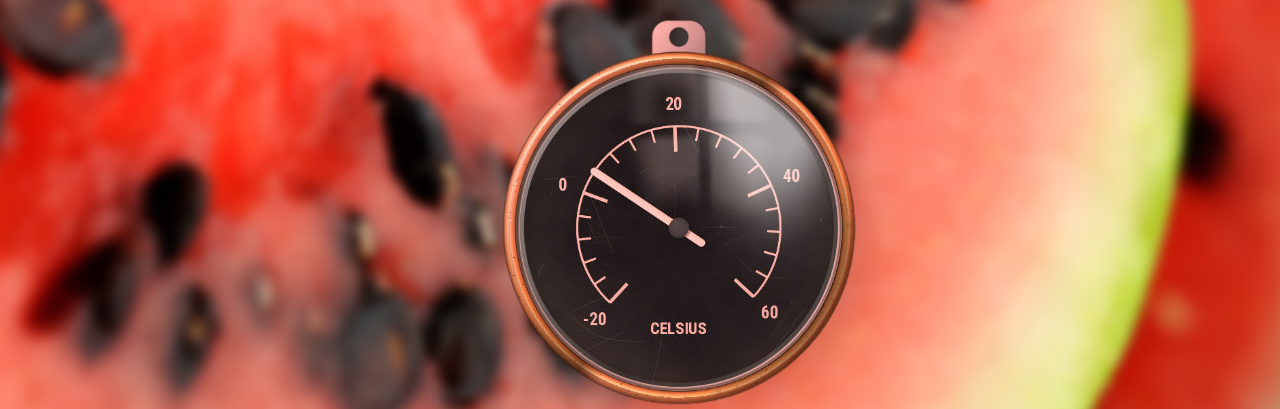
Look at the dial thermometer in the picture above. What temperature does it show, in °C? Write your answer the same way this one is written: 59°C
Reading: 4°C
